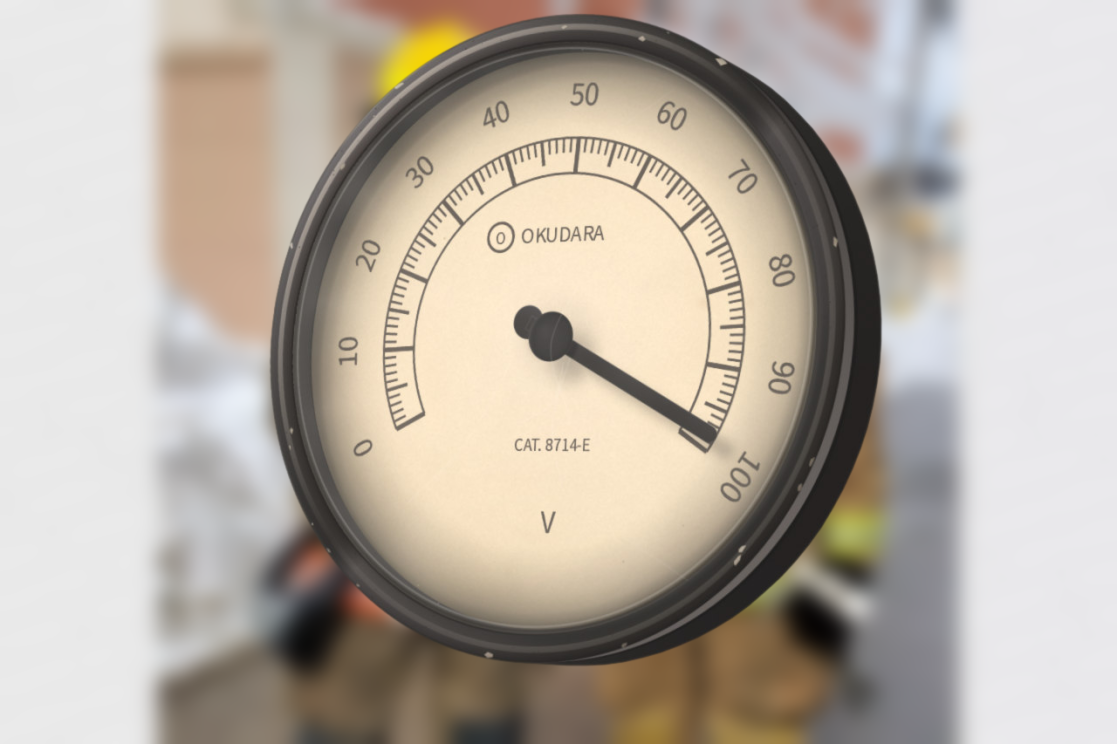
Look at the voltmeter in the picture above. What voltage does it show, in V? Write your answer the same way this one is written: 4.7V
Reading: 98V
